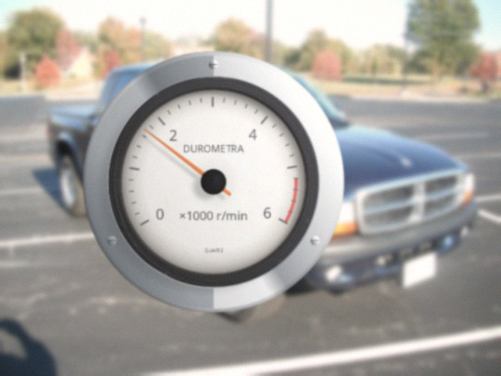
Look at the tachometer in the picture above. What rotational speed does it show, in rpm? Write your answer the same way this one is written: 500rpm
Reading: 1700rpm
